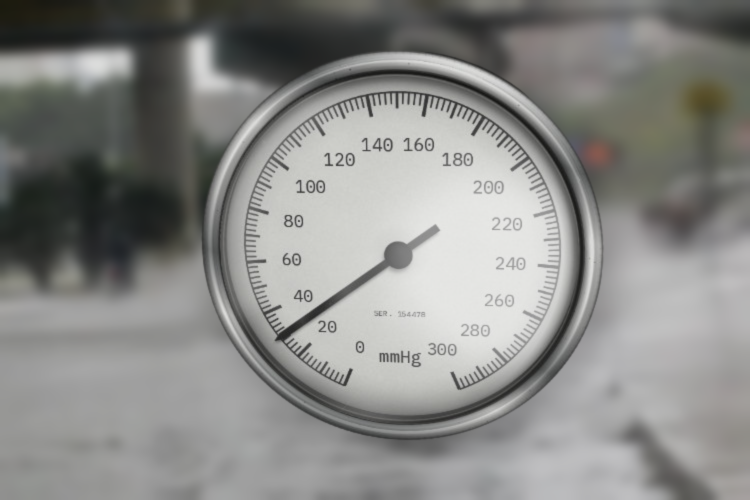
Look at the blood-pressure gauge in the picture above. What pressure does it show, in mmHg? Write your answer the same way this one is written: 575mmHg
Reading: 30mmHg
